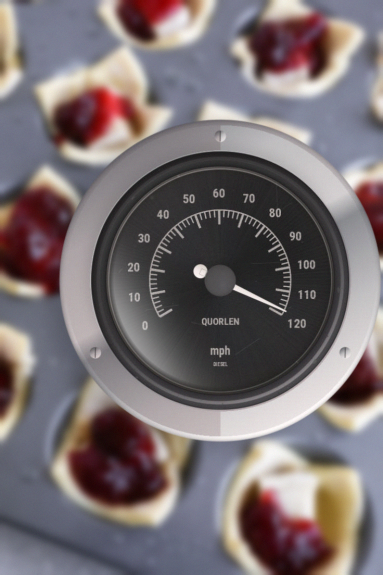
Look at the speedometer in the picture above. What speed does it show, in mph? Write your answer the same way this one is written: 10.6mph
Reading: 118mph
